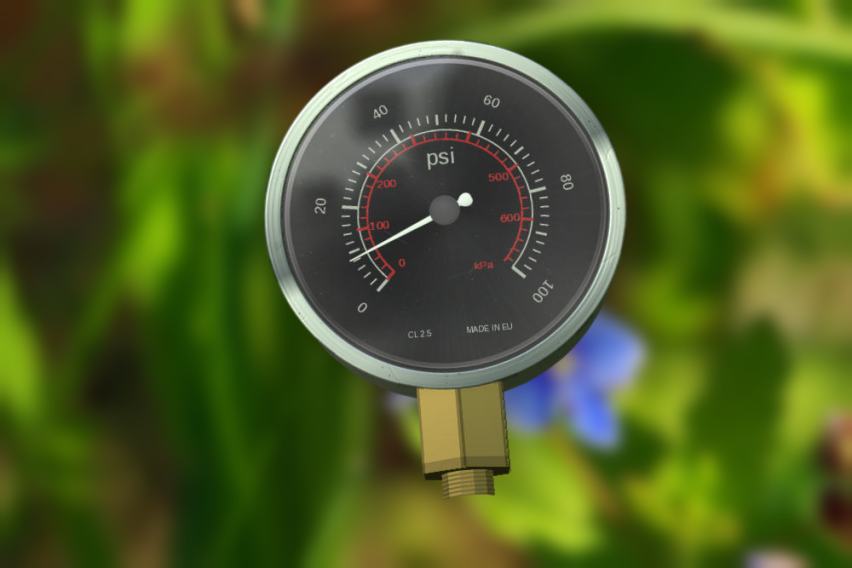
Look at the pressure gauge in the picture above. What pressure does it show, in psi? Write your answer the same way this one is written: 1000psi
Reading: 8psi
